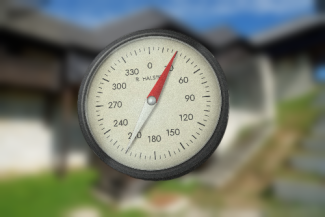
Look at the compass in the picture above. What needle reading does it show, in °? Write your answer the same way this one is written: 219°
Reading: 30°
